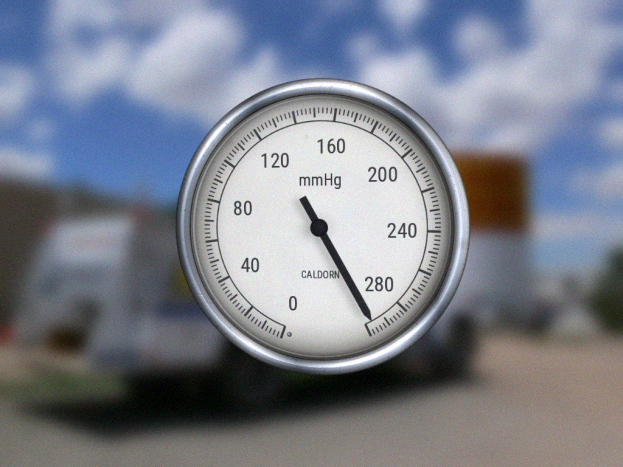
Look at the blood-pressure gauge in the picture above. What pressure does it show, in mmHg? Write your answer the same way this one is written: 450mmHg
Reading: 296mmHg
